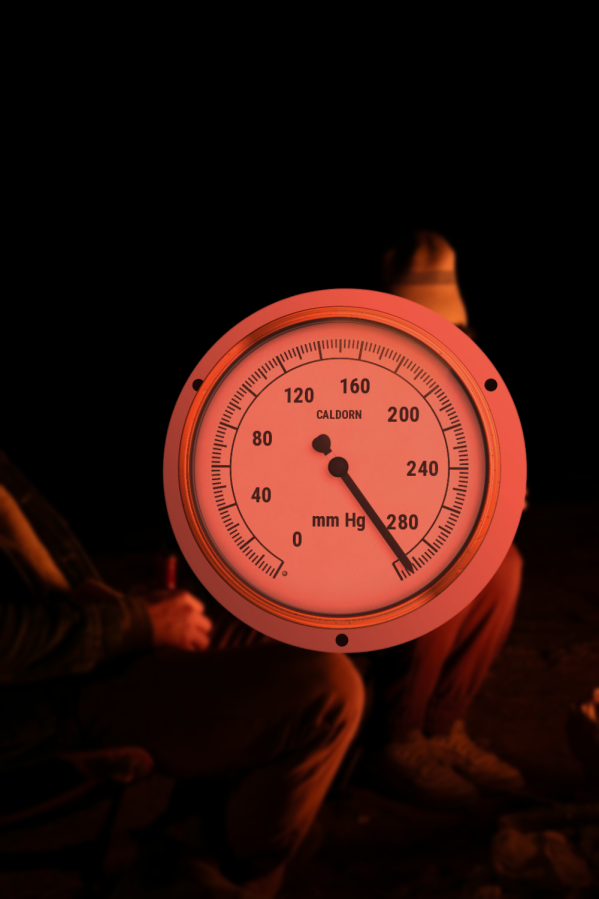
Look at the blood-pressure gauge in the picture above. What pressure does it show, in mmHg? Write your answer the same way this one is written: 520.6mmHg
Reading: 294mmHg
